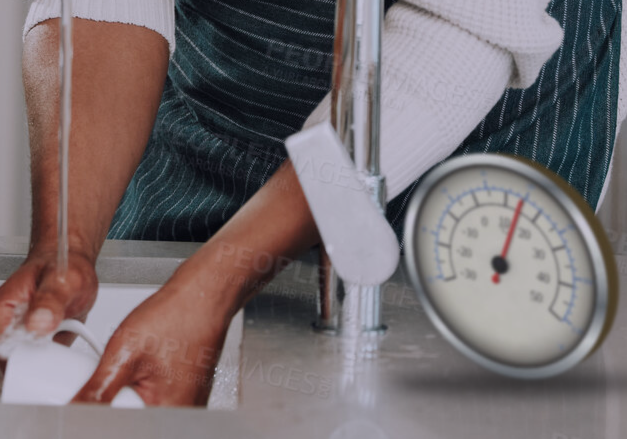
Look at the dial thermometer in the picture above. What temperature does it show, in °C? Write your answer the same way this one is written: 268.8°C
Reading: 15°C
